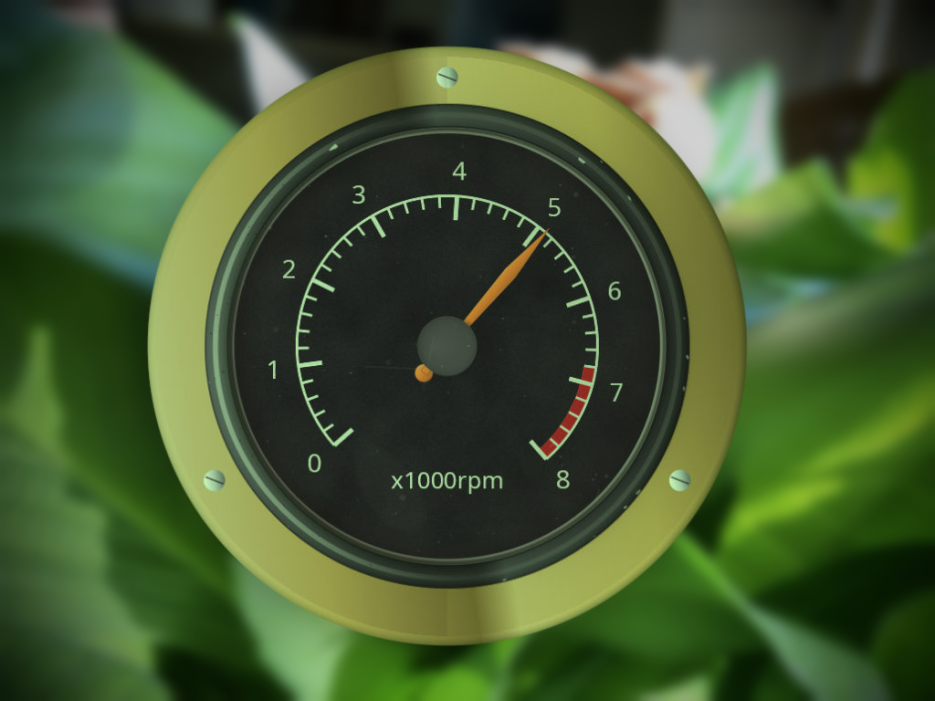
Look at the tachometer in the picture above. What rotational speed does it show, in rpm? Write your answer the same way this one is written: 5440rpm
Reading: 5100rpm
